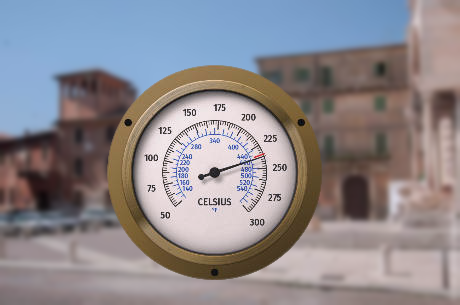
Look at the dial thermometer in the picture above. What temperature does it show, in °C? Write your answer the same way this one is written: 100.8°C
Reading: 237.5°C
